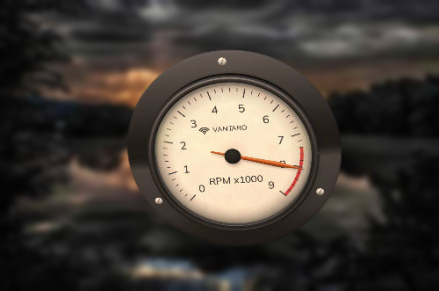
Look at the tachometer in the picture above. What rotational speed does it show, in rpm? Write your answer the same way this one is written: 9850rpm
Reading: 8000rpm
